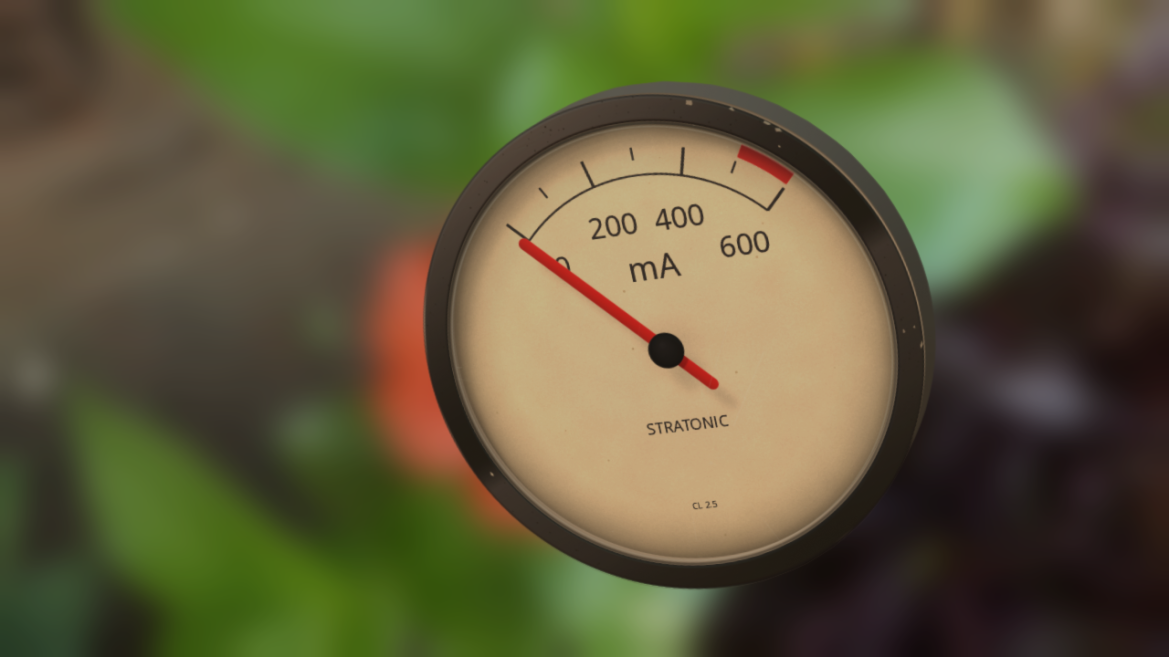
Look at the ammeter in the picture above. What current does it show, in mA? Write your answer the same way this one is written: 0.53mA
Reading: 0mA
